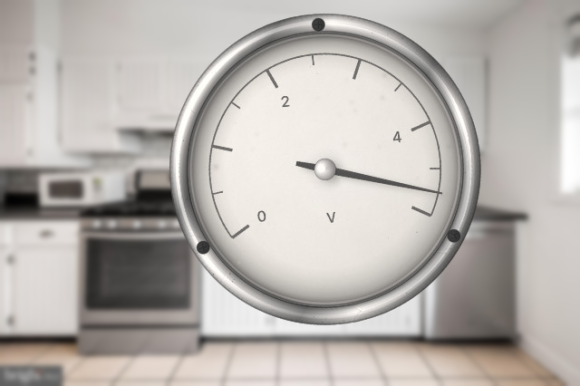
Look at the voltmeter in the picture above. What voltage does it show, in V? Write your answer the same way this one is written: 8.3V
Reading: 4.75V
